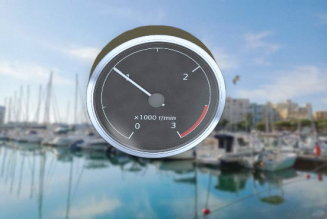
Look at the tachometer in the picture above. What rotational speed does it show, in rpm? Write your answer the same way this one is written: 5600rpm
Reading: 1000rpm
